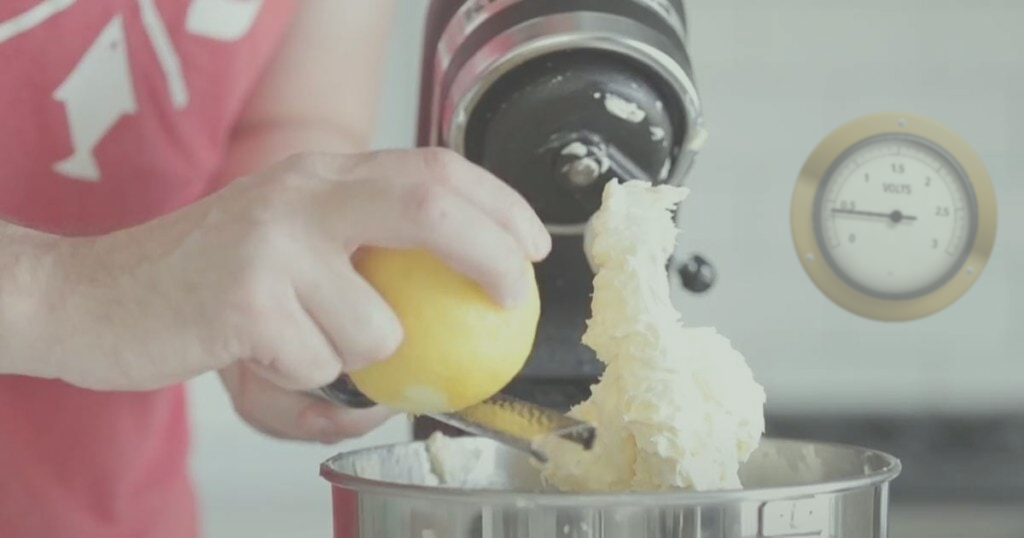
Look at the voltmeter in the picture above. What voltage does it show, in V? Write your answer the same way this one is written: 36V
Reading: 0.4V
